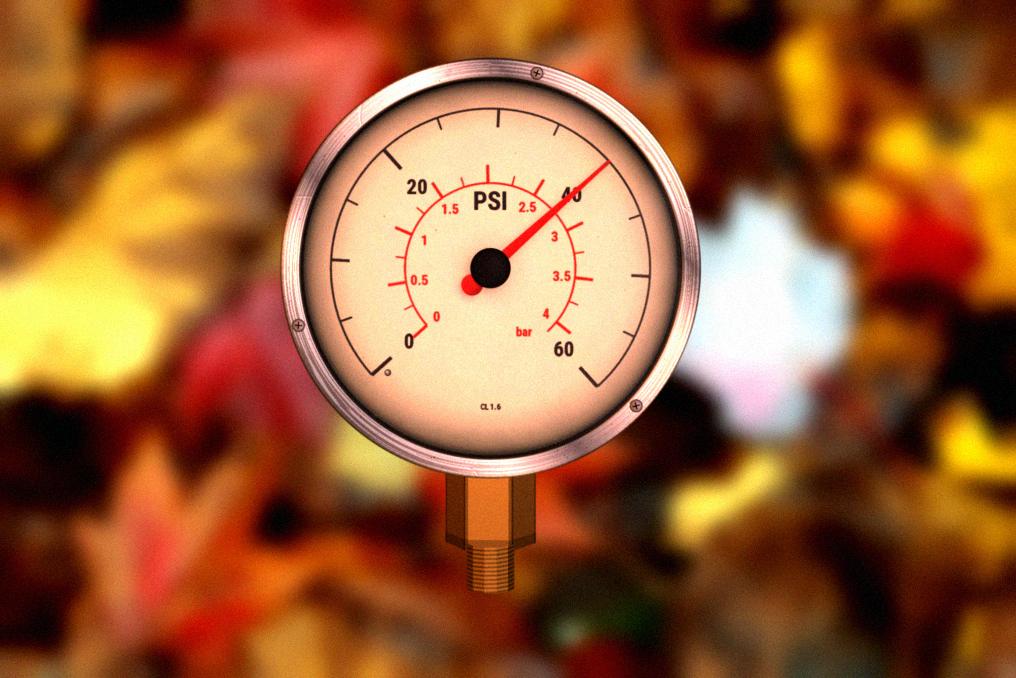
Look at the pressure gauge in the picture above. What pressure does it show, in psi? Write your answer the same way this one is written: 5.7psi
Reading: 40psi
